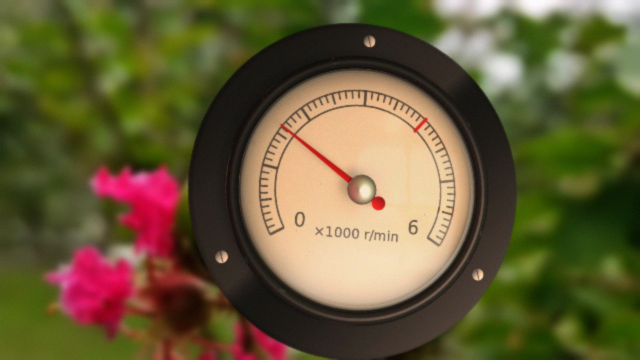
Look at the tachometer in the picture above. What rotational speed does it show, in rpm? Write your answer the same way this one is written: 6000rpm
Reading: 1600rpm
